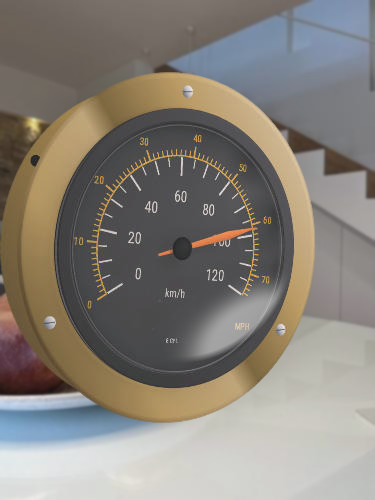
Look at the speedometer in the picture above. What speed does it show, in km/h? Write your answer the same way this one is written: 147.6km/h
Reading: 97.5km/h
